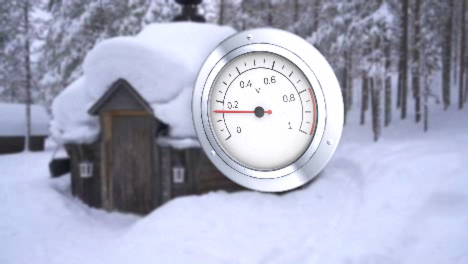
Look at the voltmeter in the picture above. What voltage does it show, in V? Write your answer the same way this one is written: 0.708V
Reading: 0.15V
